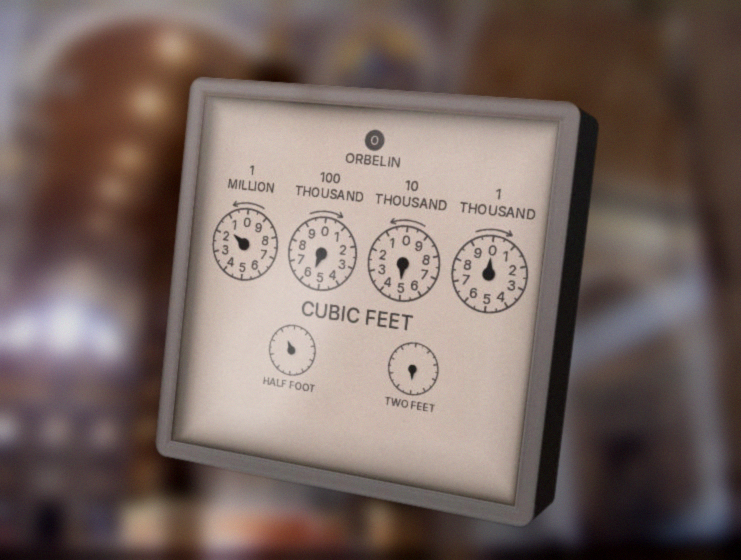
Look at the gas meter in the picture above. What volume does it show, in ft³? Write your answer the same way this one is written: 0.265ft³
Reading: 155000ft³
